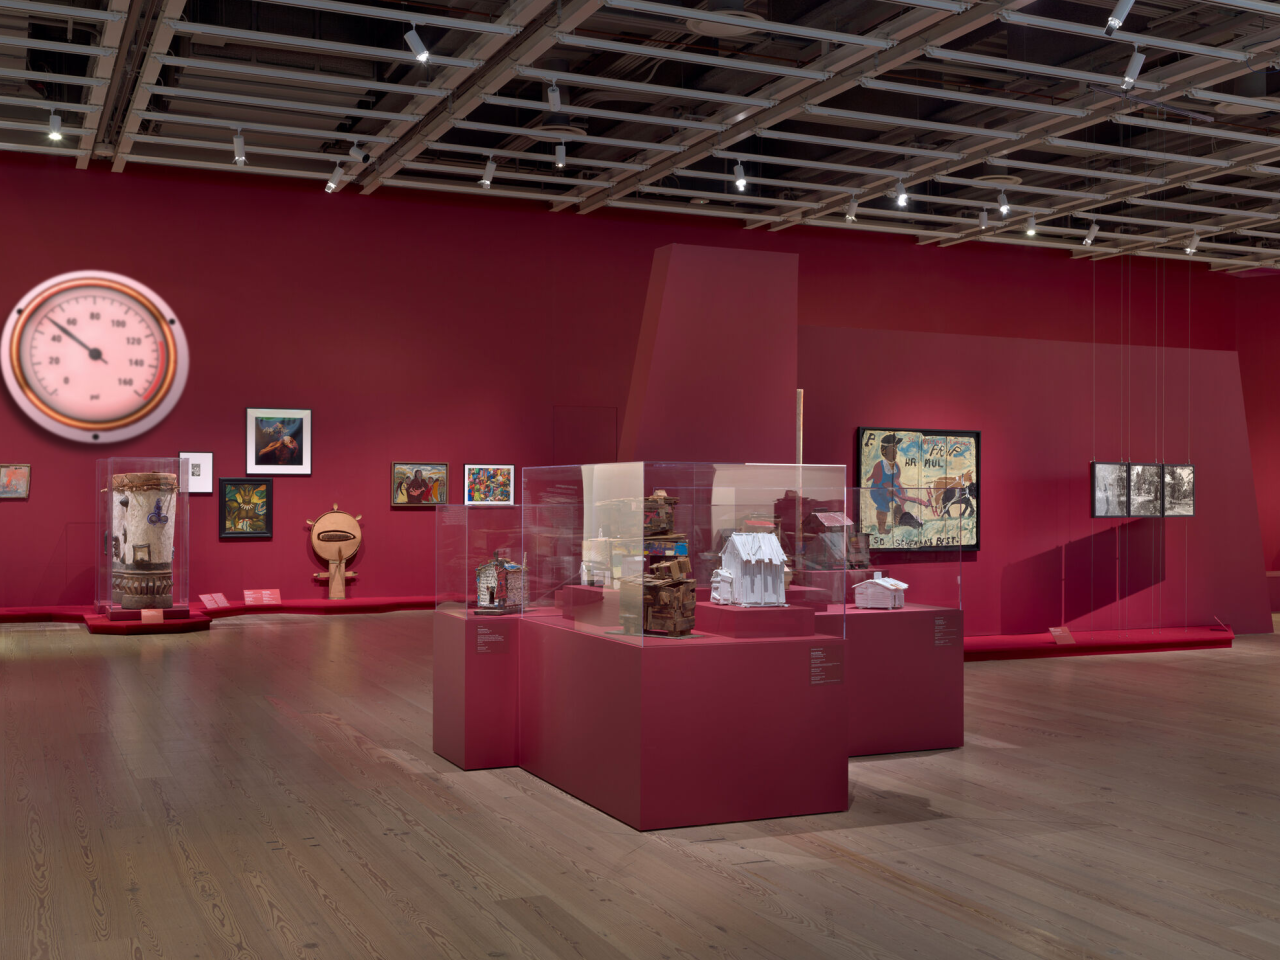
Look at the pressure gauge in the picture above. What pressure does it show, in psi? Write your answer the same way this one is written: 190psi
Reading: 50psi
